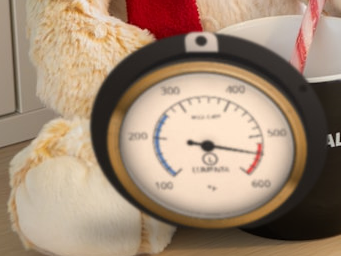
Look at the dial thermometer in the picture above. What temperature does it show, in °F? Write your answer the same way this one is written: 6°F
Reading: 540°F
